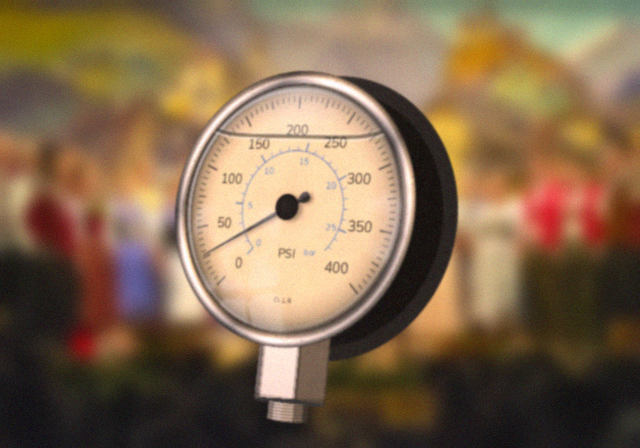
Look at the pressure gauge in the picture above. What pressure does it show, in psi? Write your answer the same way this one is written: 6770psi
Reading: 25psi
